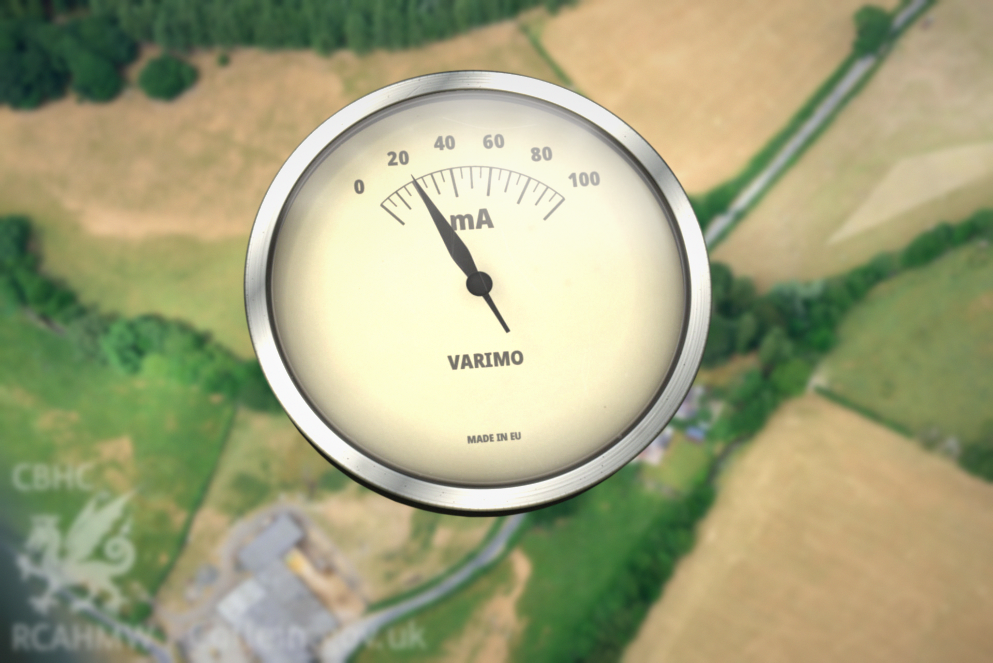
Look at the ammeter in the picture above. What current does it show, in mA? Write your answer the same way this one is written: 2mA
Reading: 20mA
